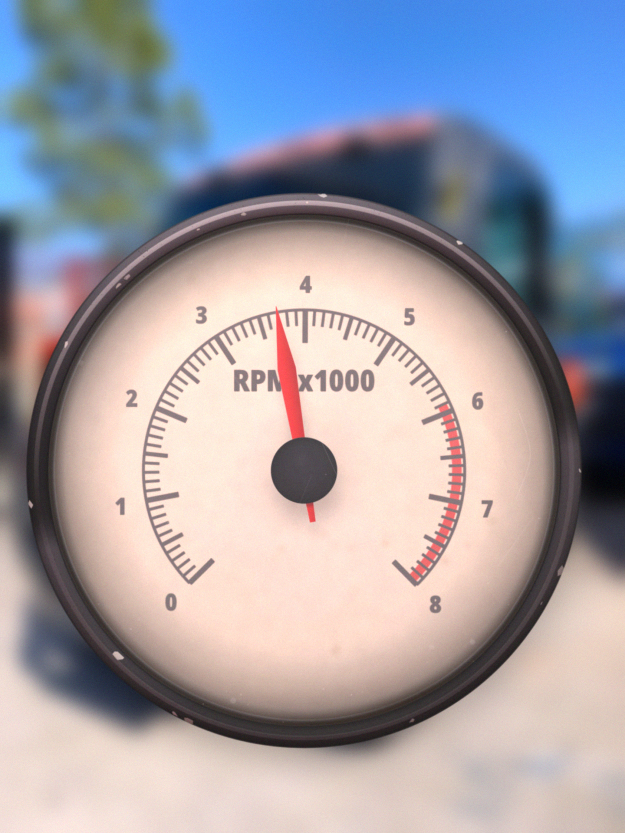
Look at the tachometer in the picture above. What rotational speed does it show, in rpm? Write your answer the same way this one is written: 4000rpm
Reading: 3700rpm
